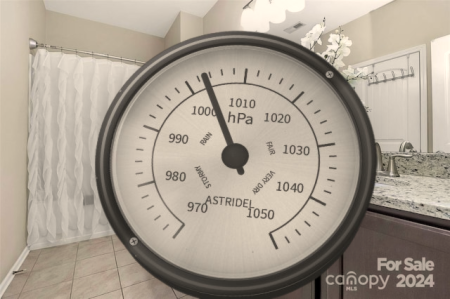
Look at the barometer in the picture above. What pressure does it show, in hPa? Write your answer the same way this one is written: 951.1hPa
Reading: 1003hPa
